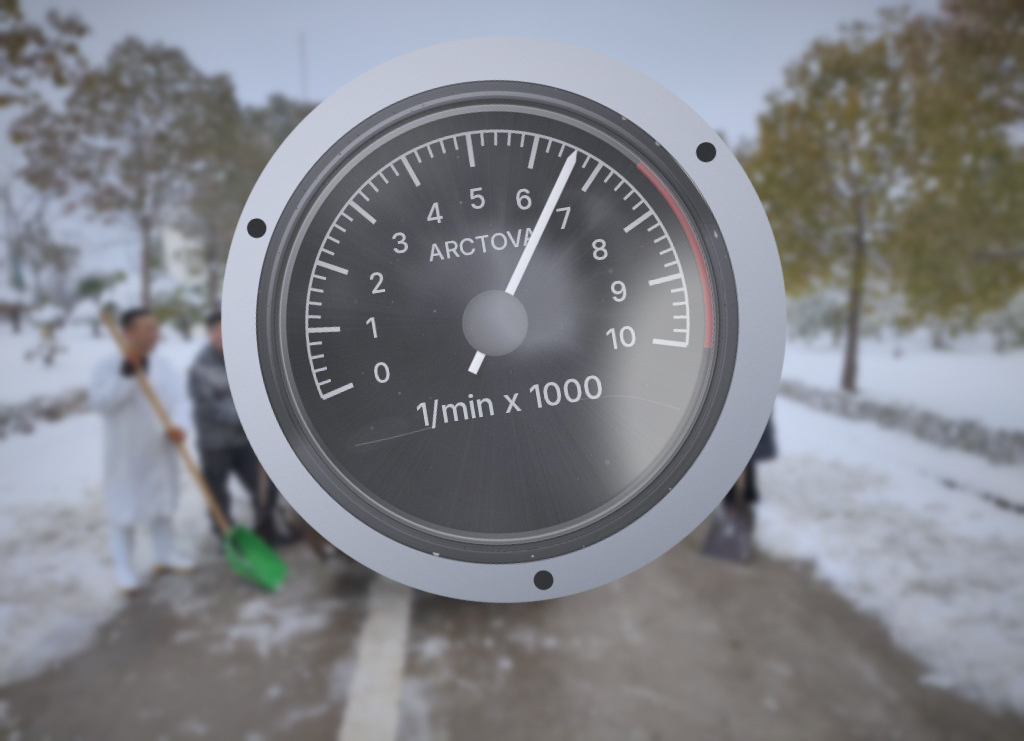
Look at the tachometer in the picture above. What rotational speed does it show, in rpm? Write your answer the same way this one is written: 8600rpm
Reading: 6600rpm
